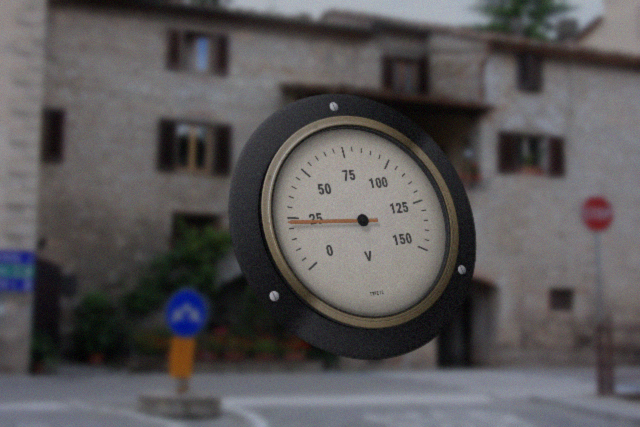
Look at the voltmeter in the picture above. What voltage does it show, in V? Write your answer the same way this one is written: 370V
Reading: 22.5V
